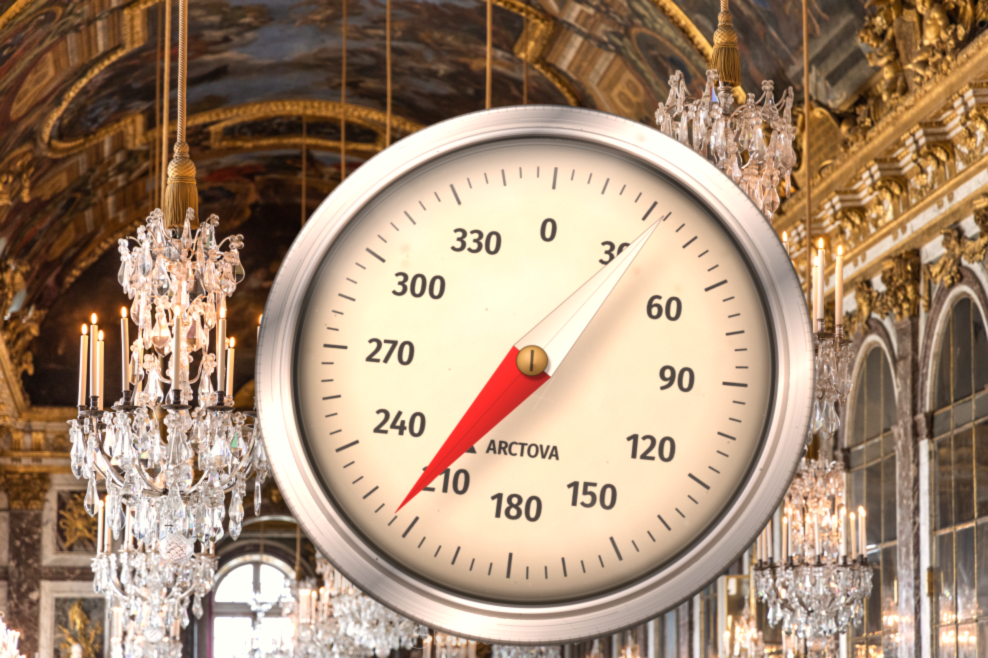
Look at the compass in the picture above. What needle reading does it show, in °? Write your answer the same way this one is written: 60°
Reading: 215°
